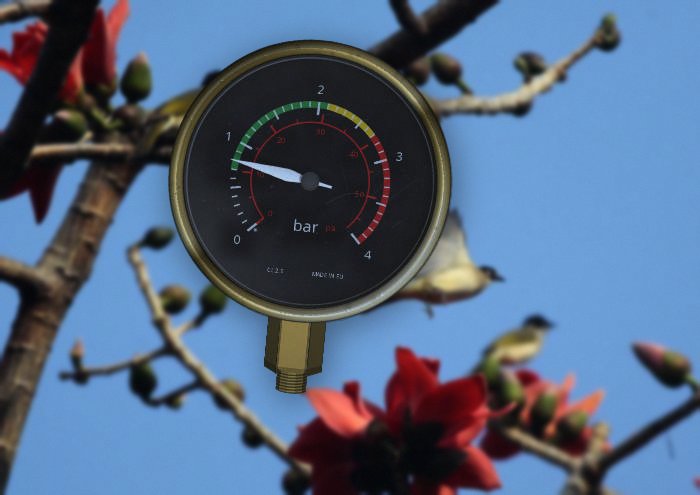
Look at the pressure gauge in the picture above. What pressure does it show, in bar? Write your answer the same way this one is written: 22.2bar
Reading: 0.8bar
